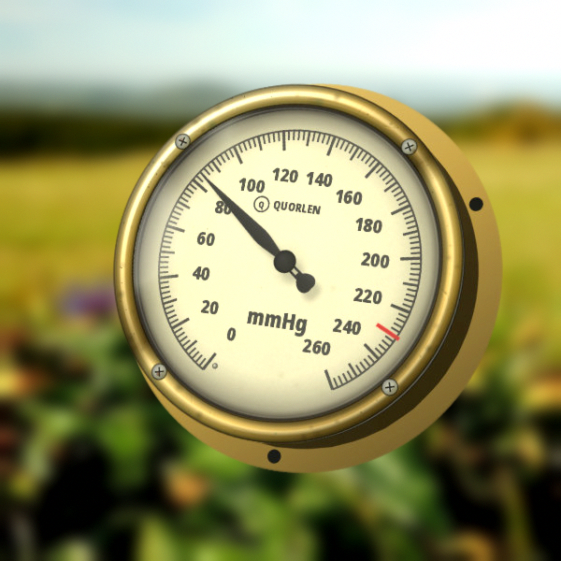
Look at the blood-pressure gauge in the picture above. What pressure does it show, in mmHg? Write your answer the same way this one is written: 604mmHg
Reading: 84mmHg
